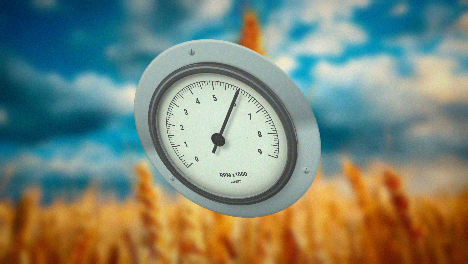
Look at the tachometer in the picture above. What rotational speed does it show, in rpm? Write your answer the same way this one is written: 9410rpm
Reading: 6000rpm
